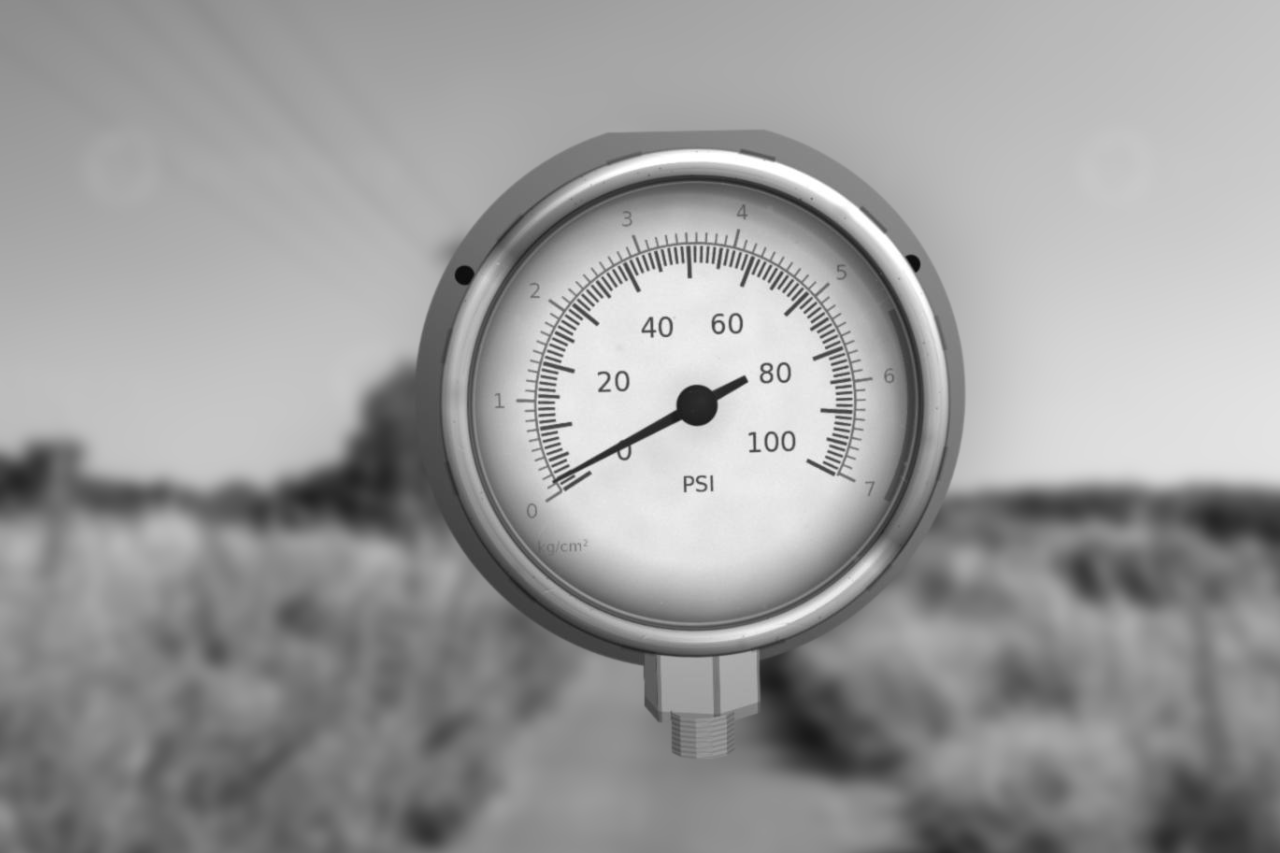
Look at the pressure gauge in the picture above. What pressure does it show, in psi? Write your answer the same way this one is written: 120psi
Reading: 2psi
